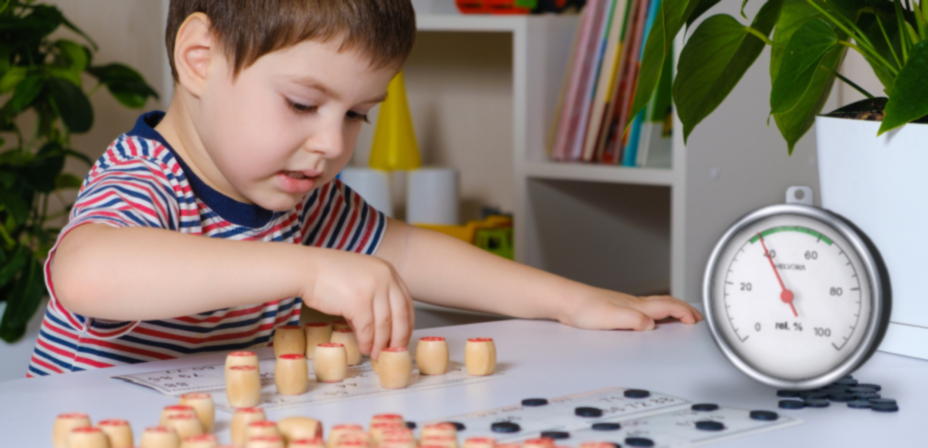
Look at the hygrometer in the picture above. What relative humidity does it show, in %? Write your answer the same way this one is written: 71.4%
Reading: 40%
